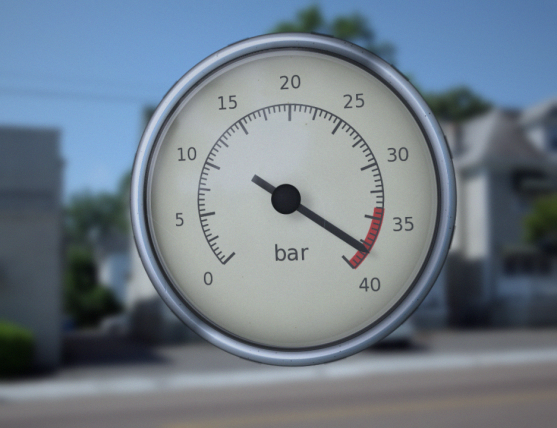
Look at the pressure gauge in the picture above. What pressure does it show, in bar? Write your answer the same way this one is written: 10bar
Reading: 38bar
